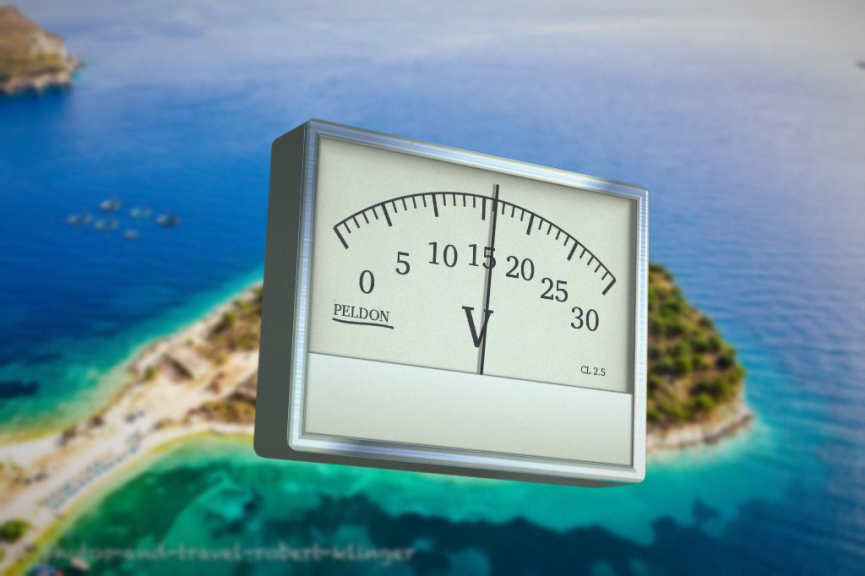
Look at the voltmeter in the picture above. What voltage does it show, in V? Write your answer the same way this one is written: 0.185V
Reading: 16V
